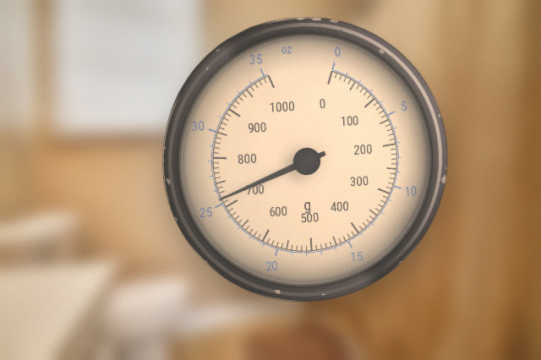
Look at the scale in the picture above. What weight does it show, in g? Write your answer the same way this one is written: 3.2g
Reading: 720g
